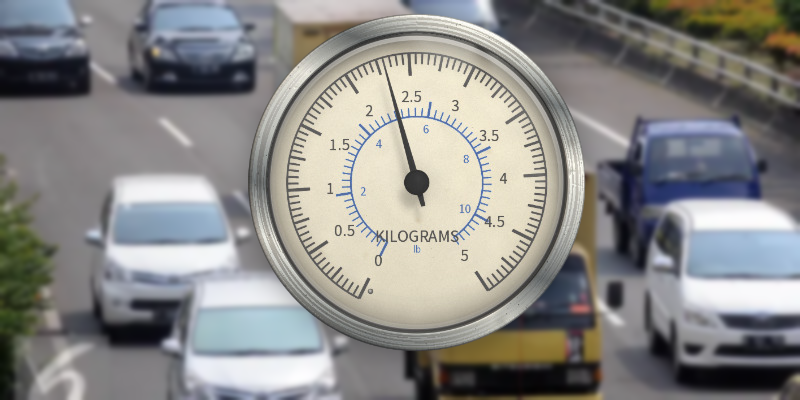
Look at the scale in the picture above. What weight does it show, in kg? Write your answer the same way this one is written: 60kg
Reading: 2.3kg
